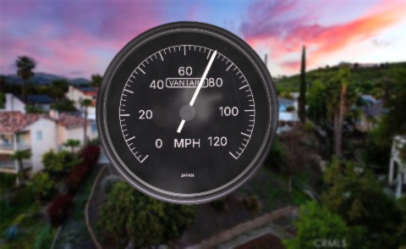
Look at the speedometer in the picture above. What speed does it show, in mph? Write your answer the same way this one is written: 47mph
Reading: 72mph
